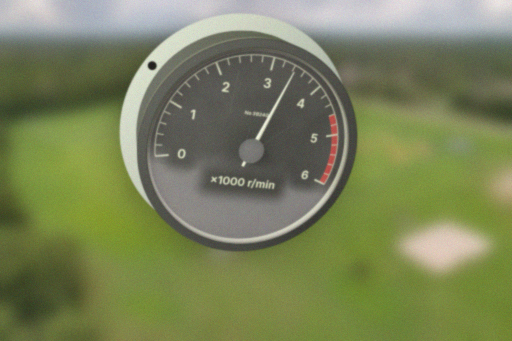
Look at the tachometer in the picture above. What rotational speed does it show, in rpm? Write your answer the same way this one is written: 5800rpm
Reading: 3400rpm
